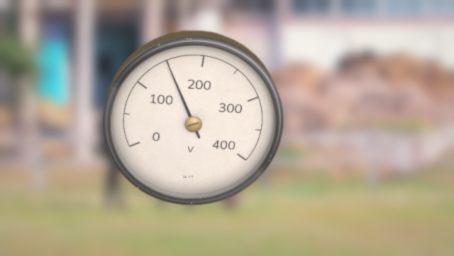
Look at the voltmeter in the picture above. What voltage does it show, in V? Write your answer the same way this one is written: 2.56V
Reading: 150V
